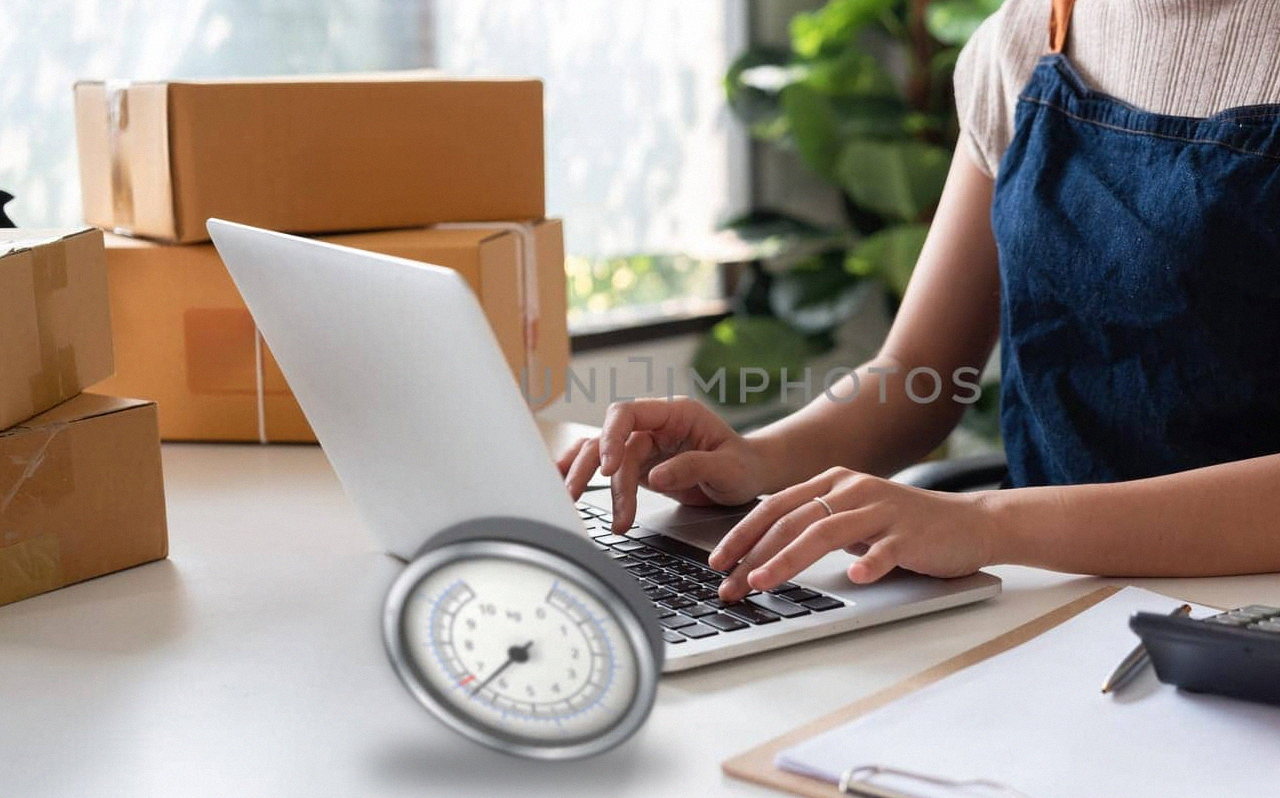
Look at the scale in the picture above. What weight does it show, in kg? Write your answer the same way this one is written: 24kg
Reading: 6.5kg
